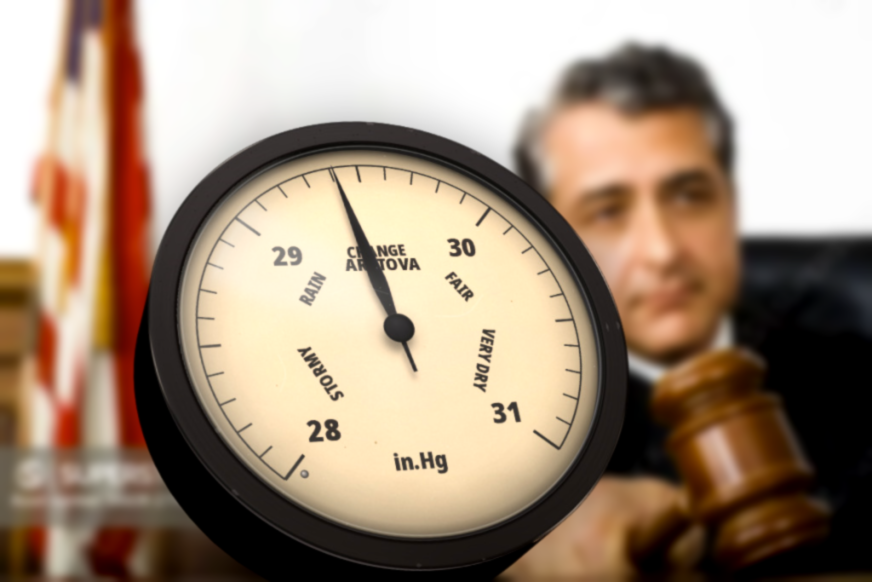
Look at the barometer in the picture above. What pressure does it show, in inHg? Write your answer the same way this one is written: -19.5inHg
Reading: 29.4inHg
